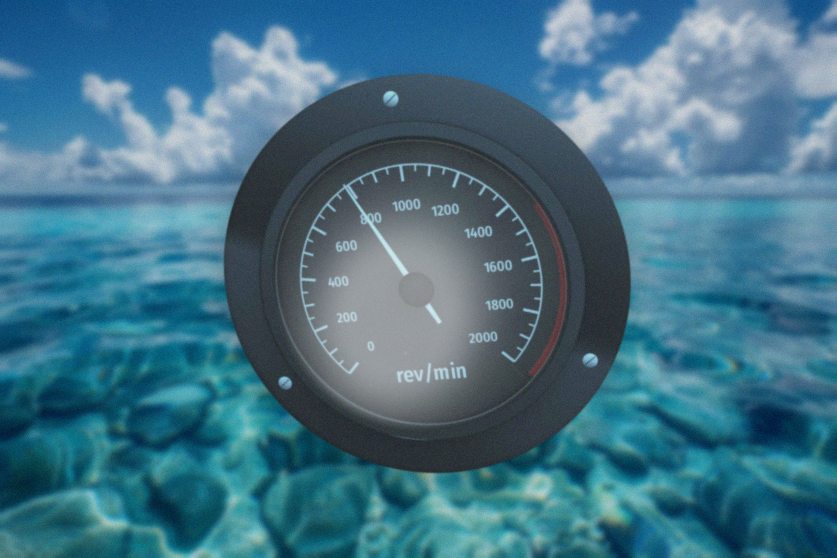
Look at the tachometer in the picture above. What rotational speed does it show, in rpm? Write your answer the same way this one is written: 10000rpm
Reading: 800rpm
